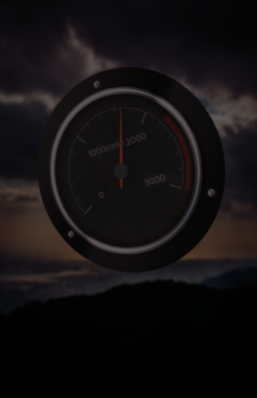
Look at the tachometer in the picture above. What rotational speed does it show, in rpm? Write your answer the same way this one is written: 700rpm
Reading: 1700rpm
